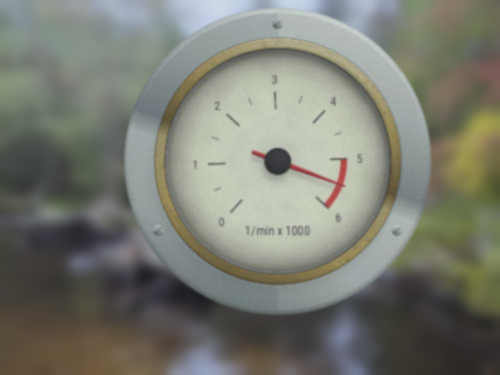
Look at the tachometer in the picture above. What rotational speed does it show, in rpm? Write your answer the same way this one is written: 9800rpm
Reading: 5500rpm
